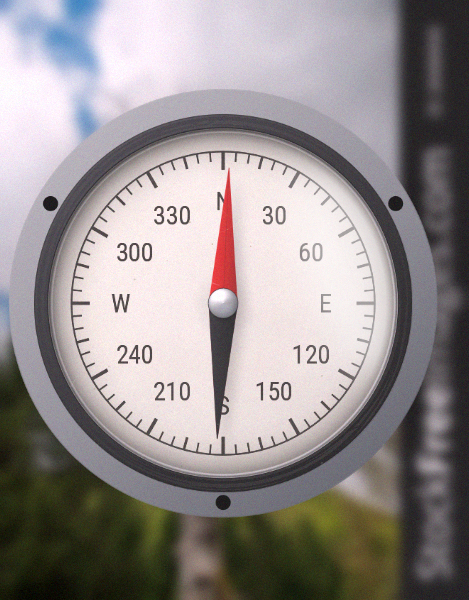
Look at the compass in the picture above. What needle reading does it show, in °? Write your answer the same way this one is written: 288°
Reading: 2.5°
